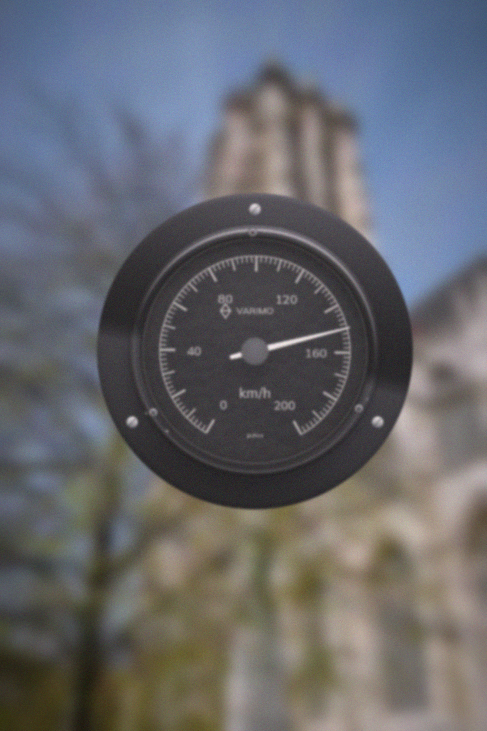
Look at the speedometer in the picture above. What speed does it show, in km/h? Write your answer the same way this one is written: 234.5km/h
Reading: 150km/h
